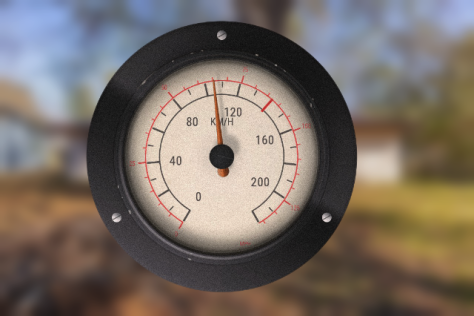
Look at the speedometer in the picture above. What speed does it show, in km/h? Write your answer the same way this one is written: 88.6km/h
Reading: 105km/h
